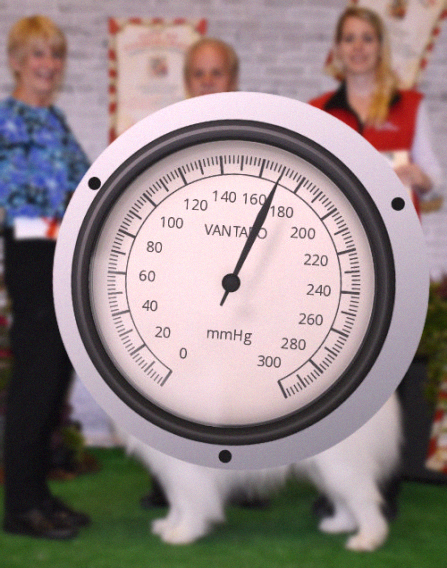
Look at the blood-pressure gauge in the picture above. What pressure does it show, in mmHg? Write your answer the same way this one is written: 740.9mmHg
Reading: 170mmHg
